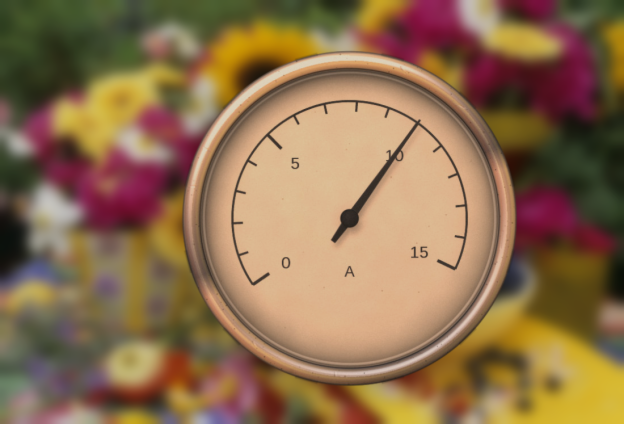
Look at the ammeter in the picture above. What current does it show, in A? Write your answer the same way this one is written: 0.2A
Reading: 10A
